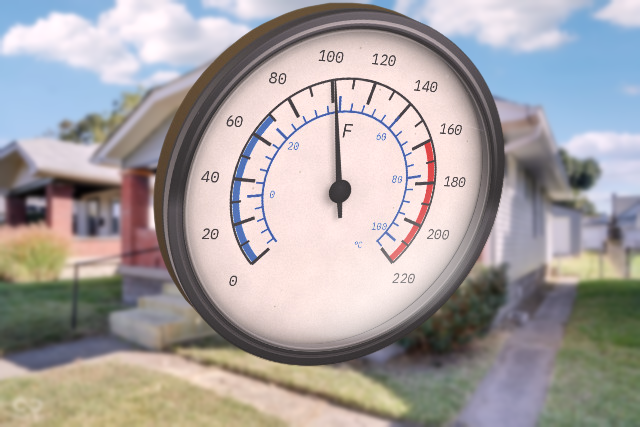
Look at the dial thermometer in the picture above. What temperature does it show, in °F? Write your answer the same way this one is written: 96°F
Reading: 100°F
